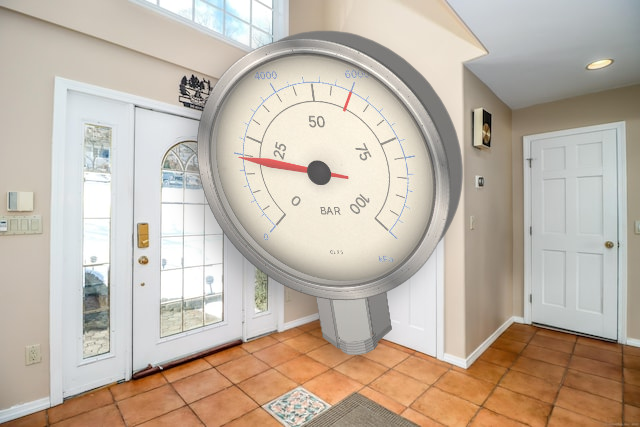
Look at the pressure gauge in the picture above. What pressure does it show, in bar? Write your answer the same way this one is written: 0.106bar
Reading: 20bar
